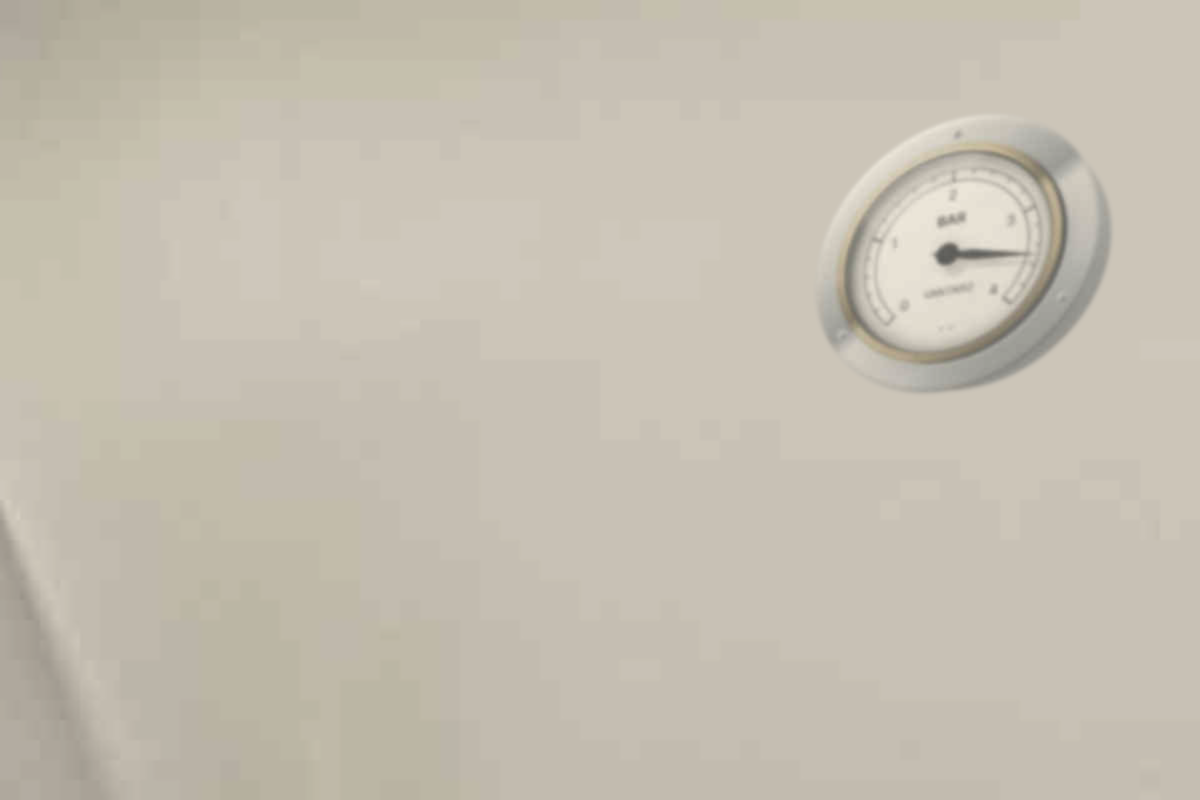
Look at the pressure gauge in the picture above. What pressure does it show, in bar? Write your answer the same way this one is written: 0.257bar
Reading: 3.5bar
